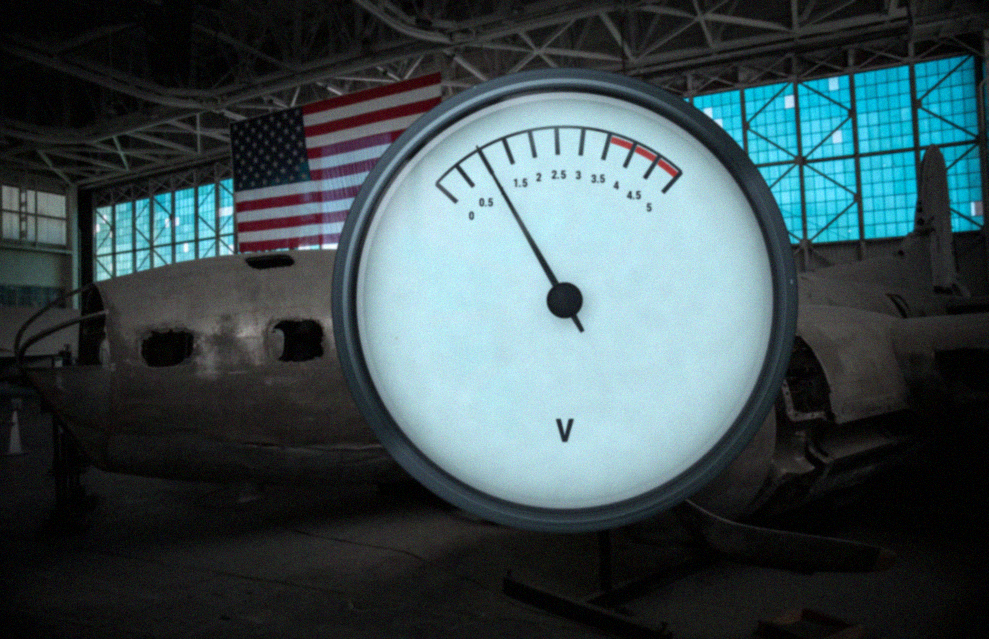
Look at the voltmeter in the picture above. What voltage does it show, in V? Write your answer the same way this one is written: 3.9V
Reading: 1V
